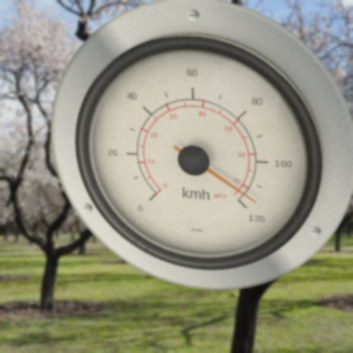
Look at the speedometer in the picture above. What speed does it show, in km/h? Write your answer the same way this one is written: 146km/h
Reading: 115km/h
